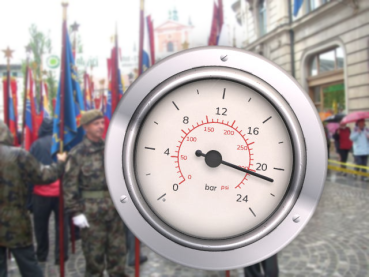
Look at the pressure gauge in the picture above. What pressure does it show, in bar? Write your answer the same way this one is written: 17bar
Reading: 21bar
